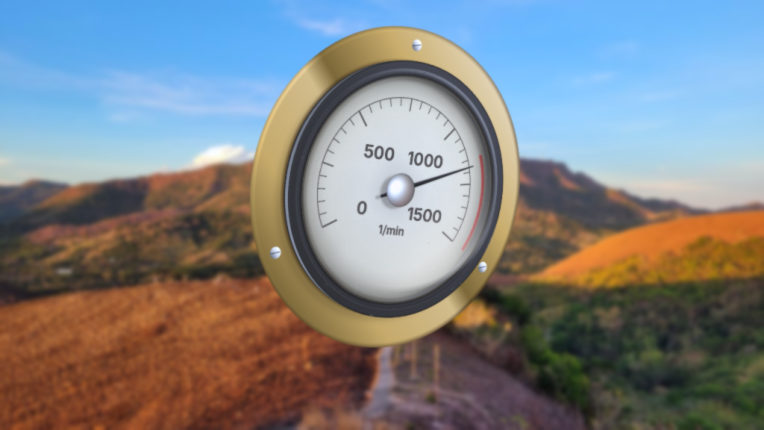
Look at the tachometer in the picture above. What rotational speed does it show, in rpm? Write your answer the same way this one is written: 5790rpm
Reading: 1175rpm
